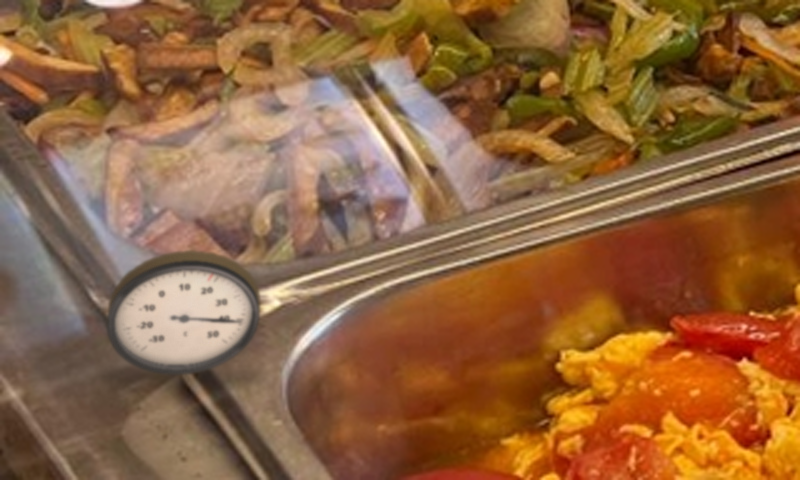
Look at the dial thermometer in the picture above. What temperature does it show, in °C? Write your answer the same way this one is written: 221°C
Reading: 40°C
